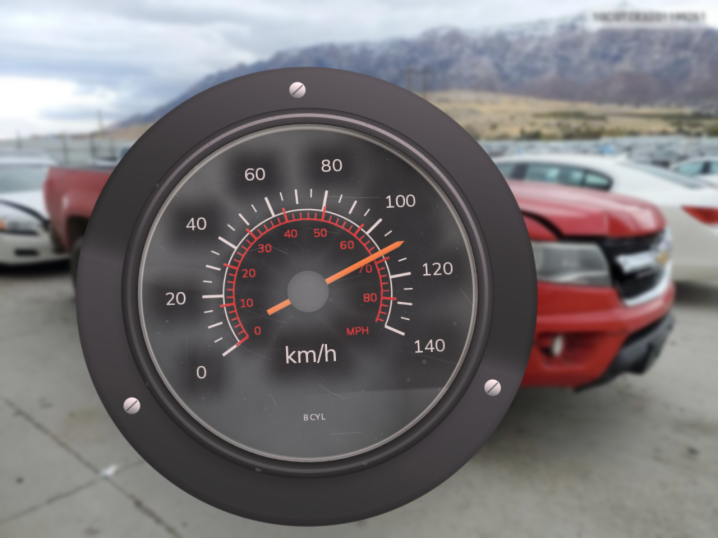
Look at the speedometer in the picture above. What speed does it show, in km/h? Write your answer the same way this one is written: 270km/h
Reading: 110km/h
